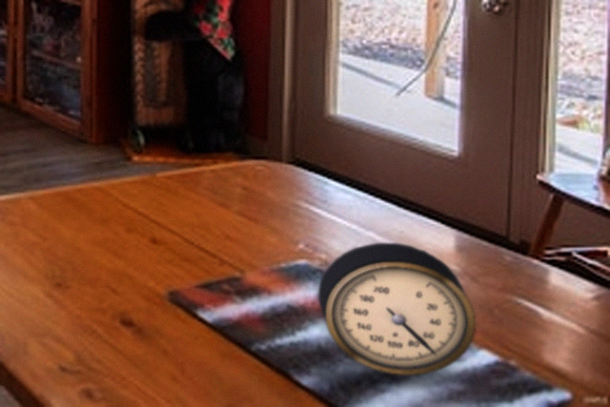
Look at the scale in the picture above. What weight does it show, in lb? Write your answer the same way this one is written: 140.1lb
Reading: 70lb
